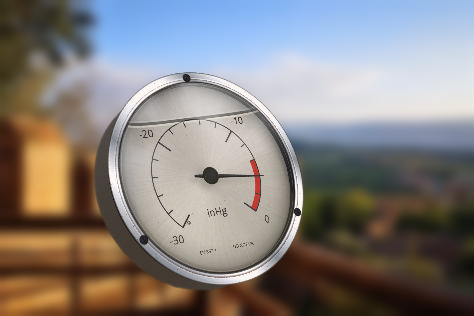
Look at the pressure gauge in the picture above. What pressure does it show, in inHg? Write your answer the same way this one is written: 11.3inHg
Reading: -4inHg
